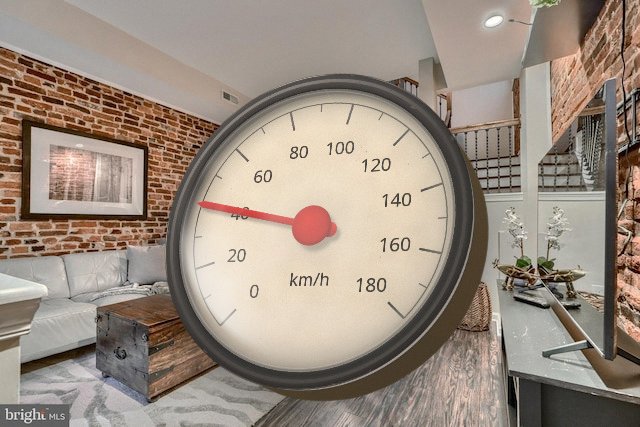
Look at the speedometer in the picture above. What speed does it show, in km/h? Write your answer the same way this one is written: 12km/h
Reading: 40km/h
